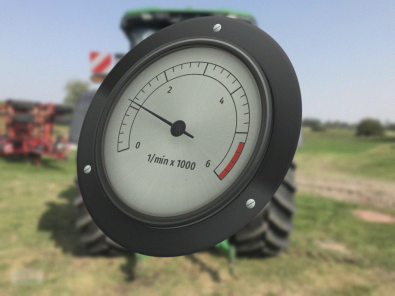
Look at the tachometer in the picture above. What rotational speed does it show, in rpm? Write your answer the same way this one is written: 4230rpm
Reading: 1100rpm
